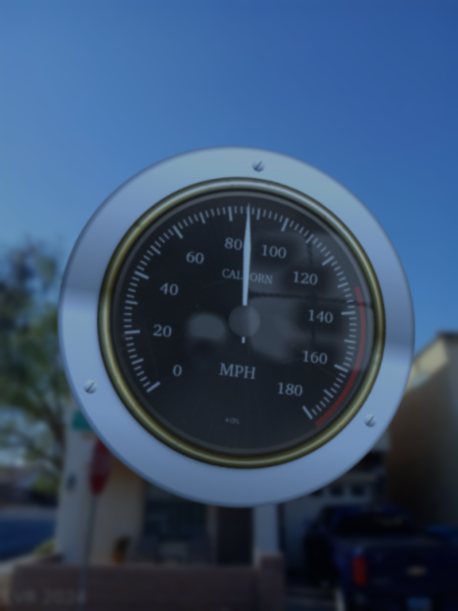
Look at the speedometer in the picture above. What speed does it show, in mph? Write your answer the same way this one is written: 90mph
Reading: 86mph
